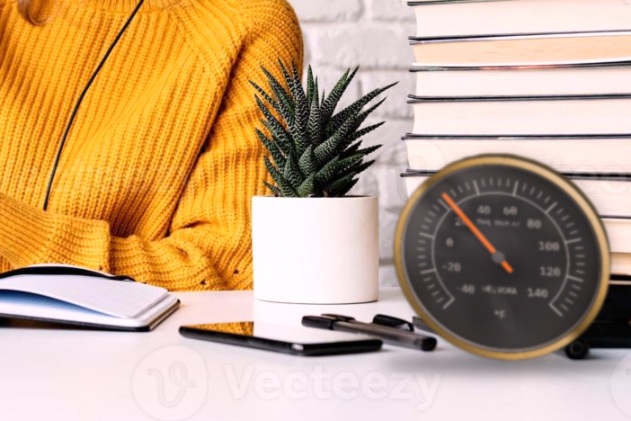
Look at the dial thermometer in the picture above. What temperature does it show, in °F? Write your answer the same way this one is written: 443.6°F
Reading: 24°F
